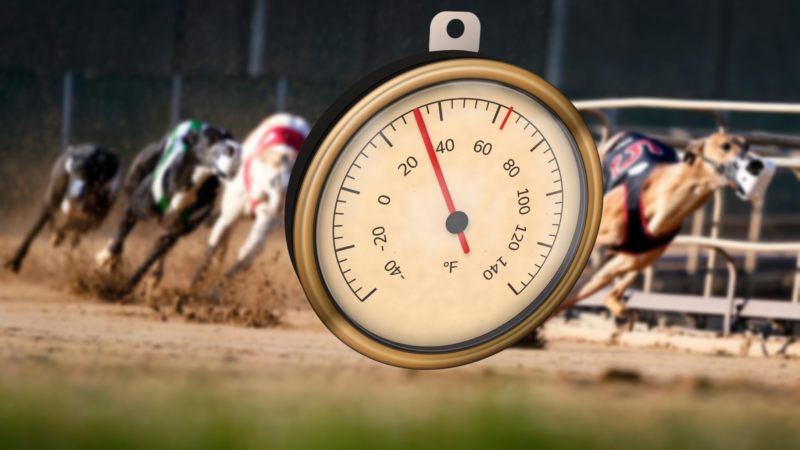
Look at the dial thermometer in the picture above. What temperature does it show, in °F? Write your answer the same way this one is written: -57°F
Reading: 32°F
